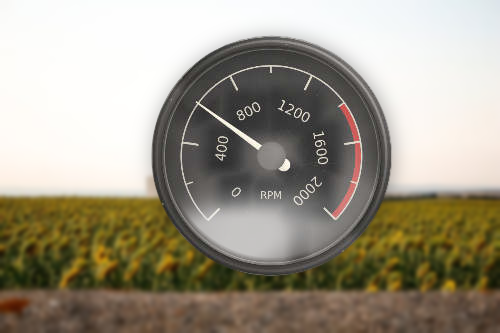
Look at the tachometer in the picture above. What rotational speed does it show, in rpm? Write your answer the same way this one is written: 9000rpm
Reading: 600rpm
